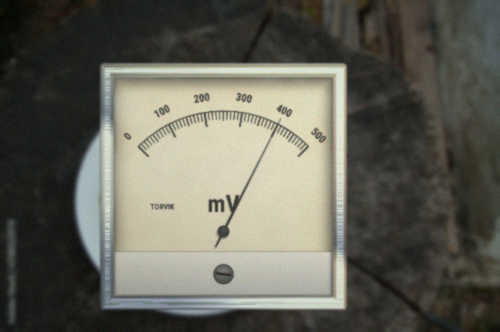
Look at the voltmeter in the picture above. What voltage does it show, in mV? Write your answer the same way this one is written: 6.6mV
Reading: 400mV
